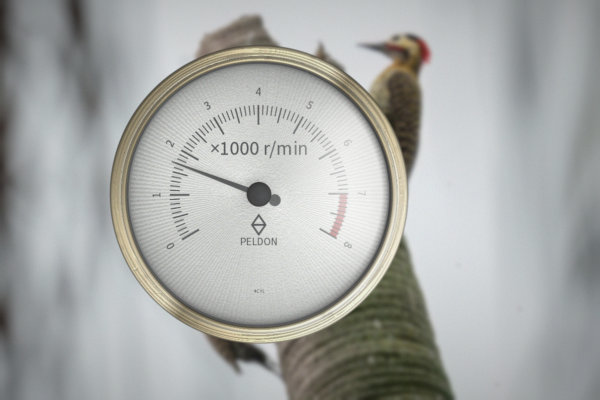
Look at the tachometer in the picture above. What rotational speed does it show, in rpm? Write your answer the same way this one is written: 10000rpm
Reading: 1700rpm
